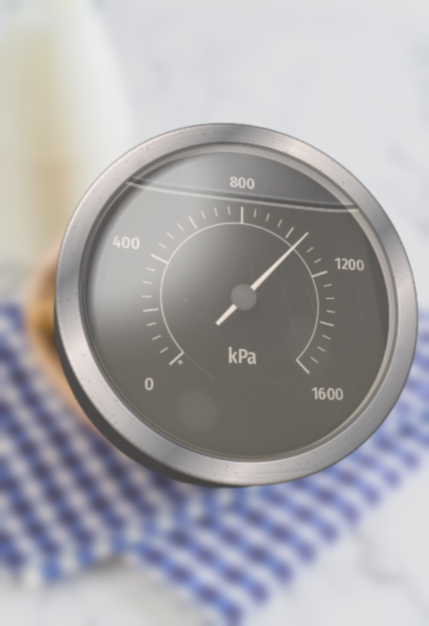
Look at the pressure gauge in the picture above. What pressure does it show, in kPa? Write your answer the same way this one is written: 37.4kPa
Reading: 1050kPa
